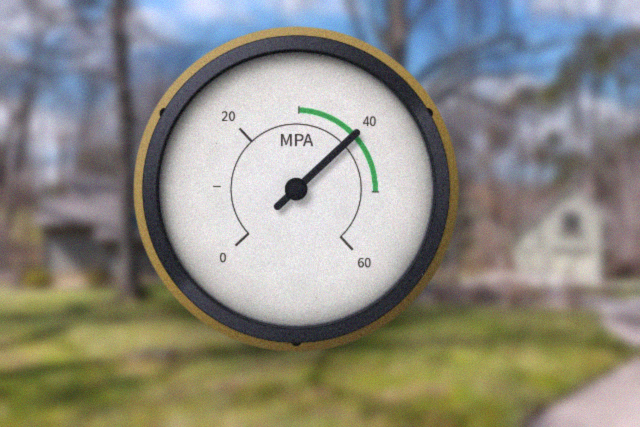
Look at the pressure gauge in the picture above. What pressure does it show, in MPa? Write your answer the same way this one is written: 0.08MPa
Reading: 40MPa
